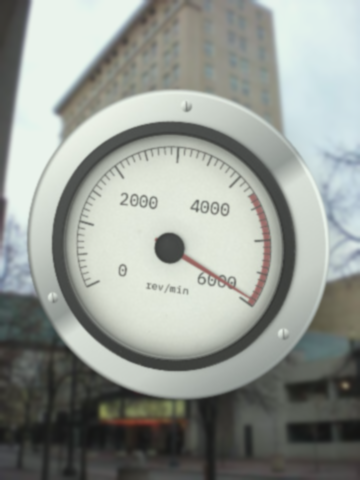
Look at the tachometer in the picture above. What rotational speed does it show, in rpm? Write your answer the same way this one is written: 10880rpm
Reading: 5900rpm
